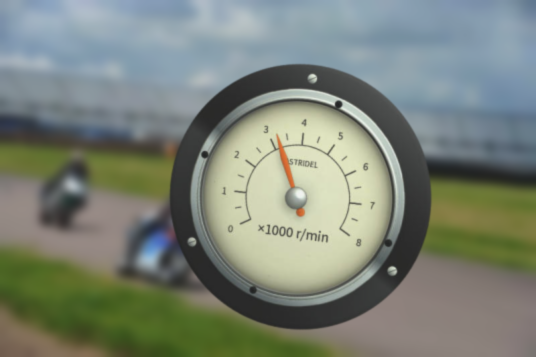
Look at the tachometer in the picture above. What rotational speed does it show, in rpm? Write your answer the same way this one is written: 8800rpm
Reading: 3250rpm
